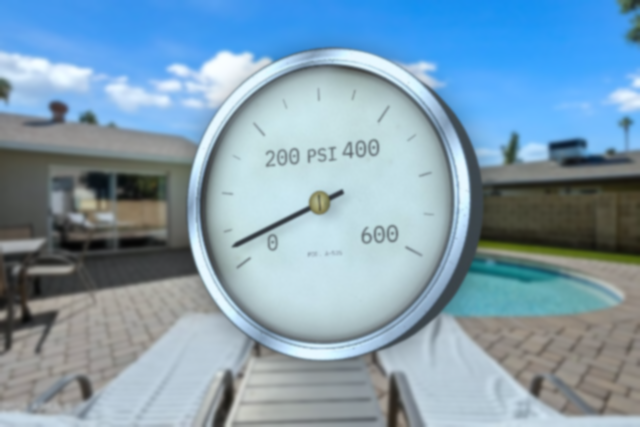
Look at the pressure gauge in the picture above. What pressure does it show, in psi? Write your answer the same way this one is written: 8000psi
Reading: 25psi
